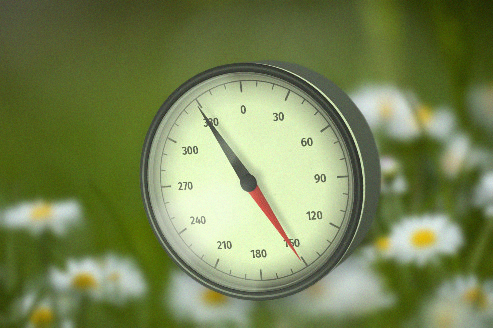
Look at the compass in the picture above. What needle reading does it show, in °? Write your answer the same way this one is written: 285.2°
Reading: 150°
